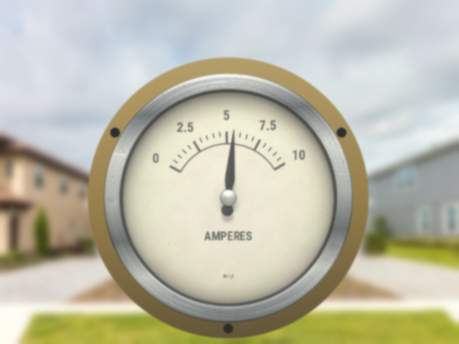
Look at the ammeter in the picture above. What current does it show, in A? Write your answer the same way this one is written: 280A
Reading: 5.5A
